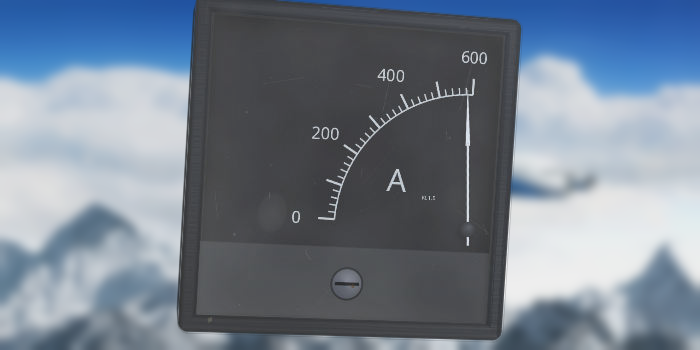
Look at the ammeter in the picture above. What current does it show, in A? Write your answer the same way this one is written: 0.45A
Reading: 580A
